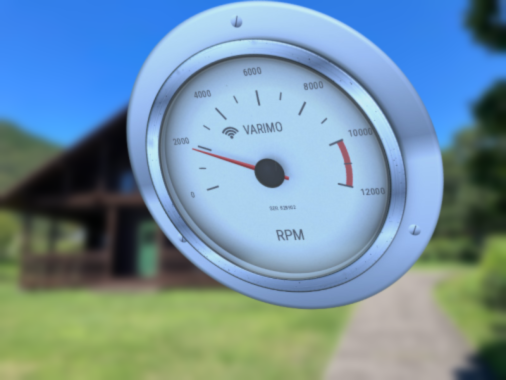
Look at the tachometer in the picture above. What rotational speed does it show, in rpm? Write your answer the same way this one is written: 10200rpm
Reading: 2000rpm
